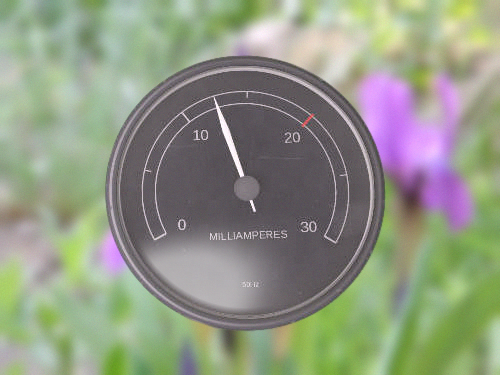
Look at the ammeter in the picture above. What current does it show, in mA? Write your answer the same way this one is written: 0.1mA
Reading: 12.5mA
